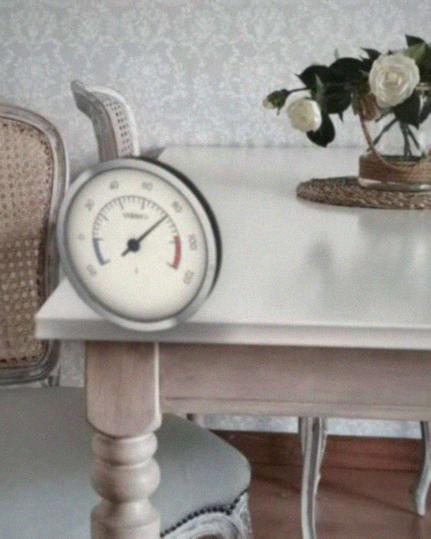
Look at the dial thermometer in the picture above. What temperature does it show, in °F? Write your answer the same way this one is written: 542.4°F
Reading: 80°F
